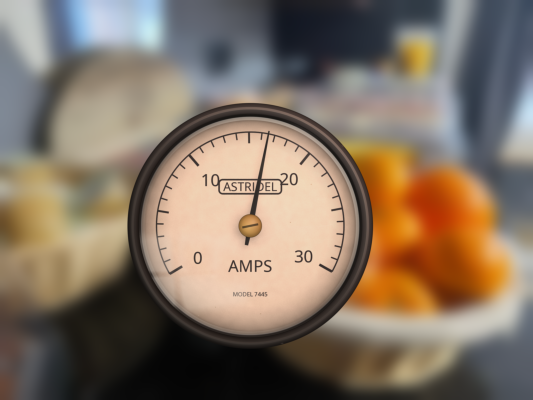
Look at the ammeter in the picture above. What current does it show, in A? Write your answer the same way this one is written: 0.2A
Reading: 16.5A
